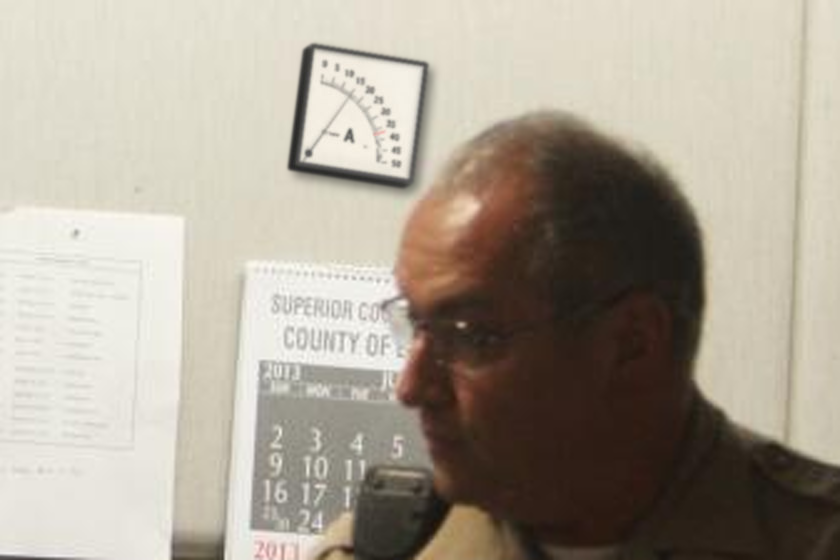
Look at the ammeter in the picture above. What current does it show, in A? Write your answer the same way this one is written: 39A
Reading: 15A
